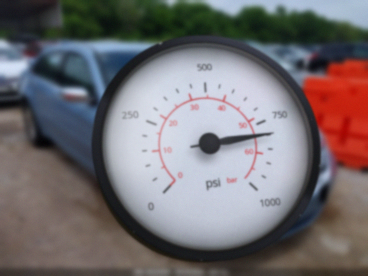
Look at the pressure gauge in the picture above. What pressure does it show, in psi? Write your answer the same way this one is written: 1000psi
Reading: 800psi
